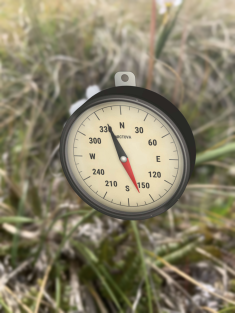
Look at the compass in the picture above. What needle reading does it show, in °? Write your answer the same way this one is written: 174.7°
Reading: 160°
